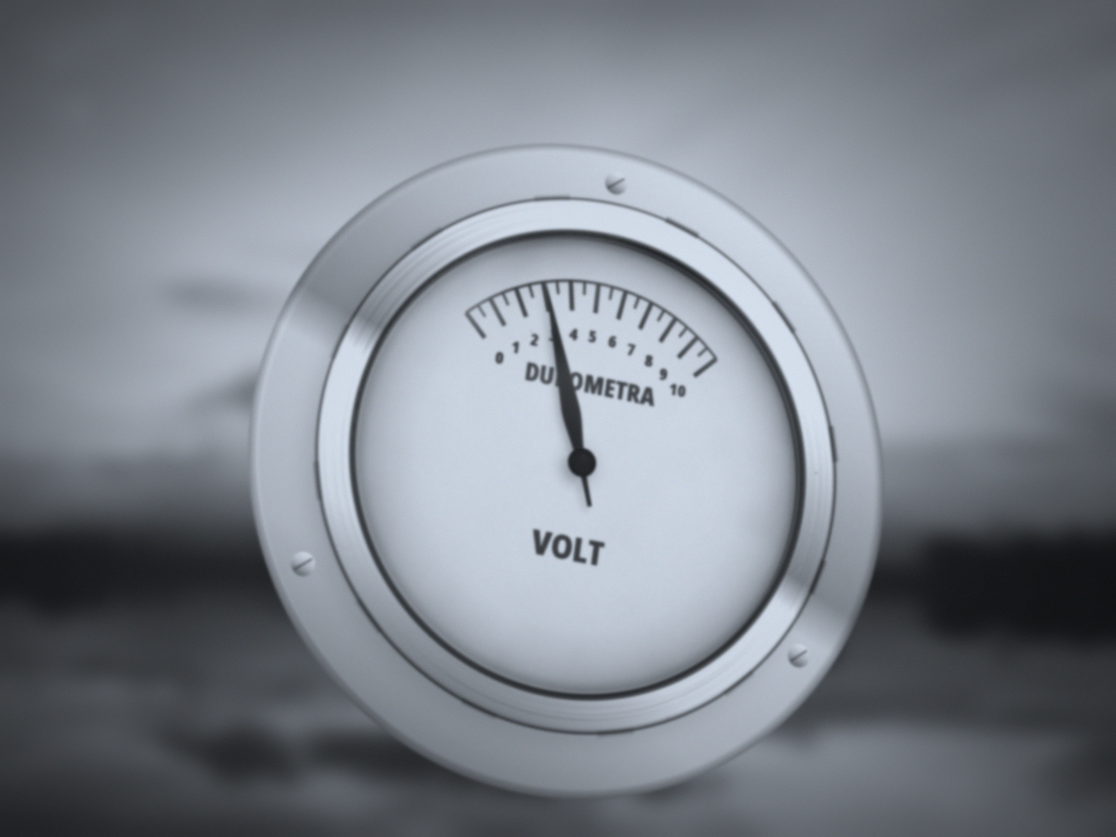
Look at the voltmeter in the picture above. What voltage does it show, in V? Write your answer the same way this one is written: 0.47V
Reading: 3V
